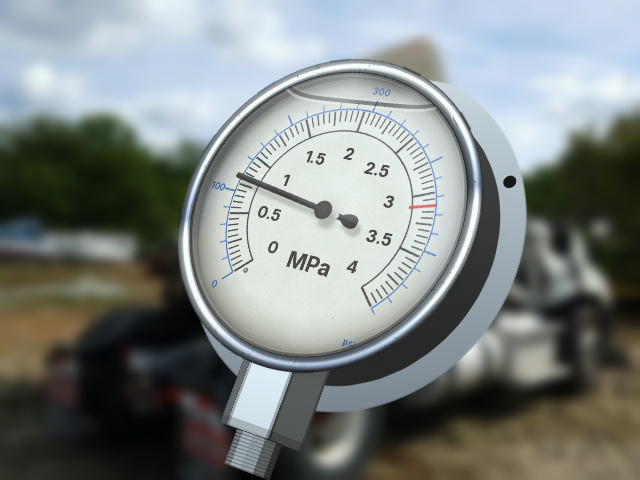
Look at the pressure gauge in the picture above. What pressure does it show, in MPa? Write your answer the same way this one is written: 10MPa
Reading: 0.8MPa
